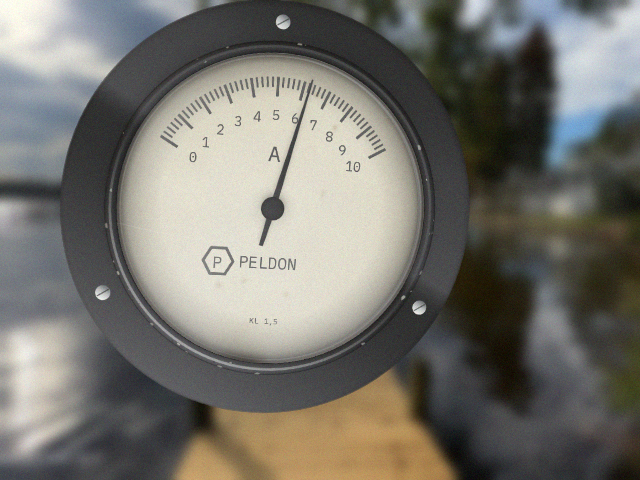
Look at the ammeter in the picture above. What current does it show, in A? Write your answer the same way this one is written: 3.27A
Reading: 6.2A
